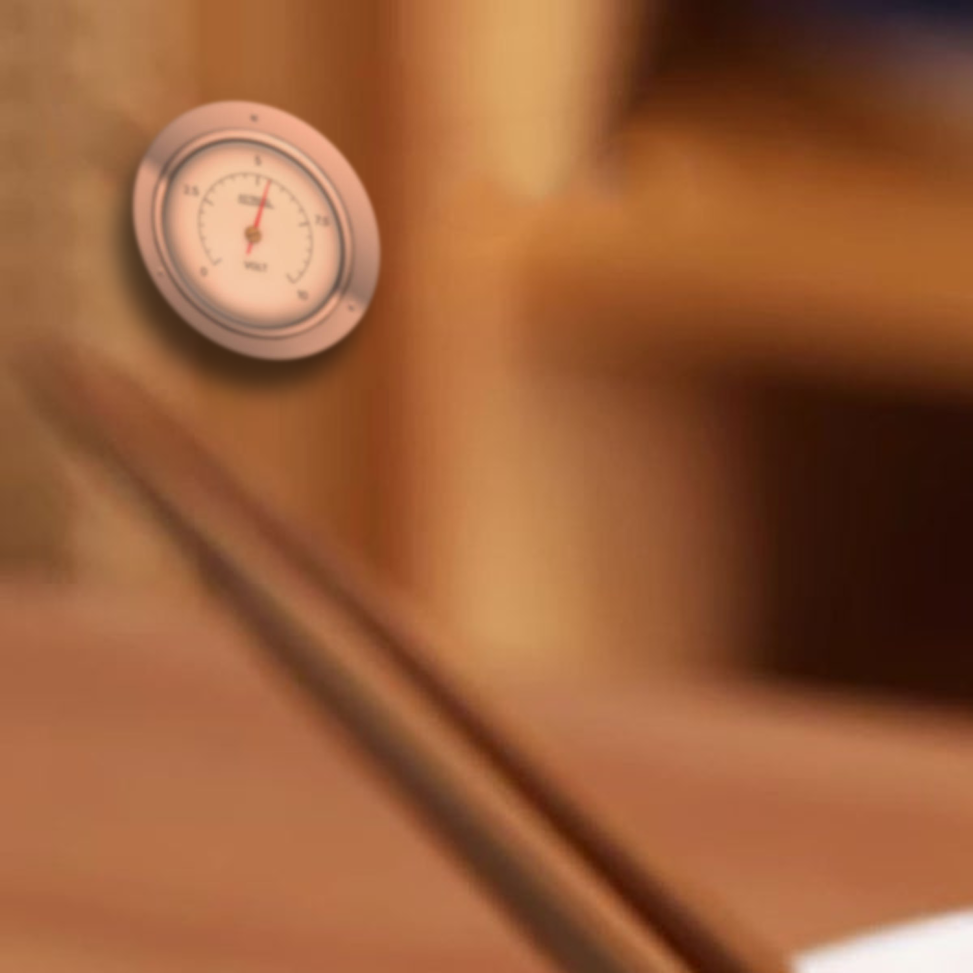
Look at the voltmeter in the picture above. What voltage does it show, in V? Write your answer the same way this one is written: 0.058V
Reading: 5.5V
